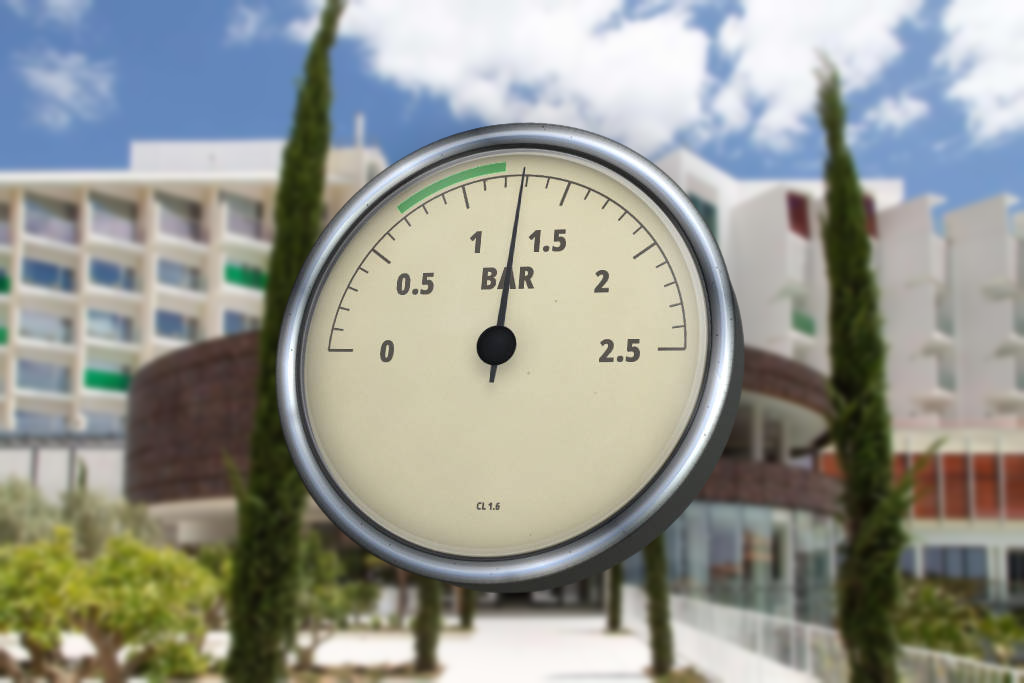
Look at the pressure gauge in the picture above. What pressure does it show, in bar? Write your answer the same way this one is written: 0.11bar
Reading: 1.3bar
